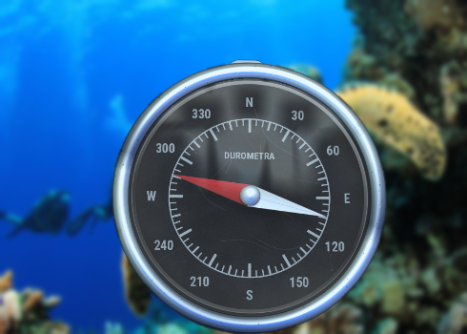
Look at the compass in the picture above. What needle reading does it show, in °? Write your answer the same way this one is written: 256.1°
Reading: 285°
